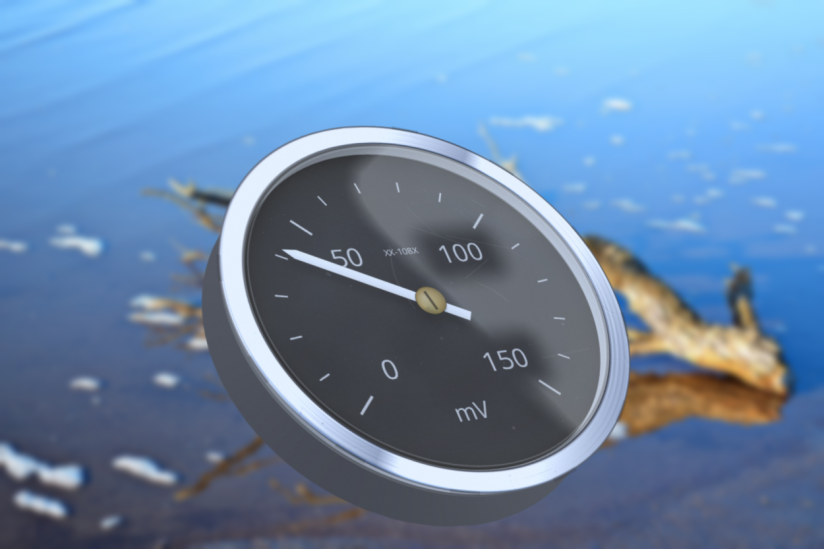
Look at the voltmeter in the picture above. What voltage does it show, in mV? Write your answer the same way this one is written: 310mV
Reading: 40mV
